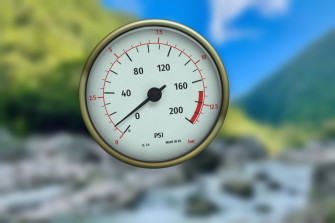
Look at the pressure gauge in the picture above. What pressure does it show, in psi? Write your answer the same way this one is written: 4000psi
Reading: 10psi
